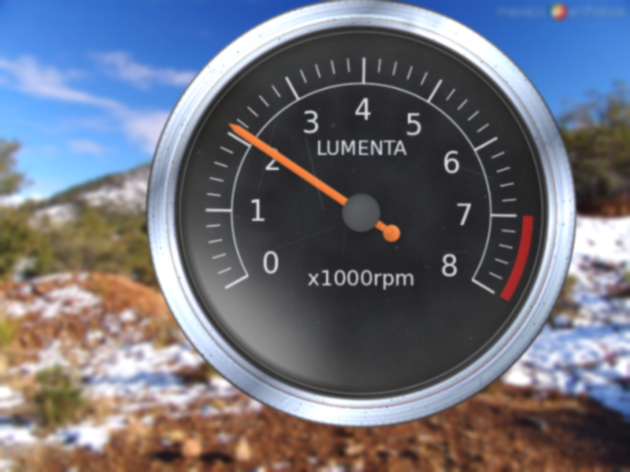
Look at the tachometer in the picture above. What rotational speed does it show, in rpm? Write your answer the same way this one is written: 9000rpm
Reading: 2100rpm
